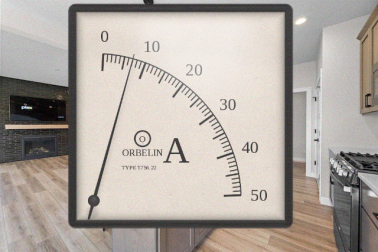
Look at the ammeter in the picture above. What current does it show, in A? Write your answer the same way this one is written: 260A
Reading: 7A
